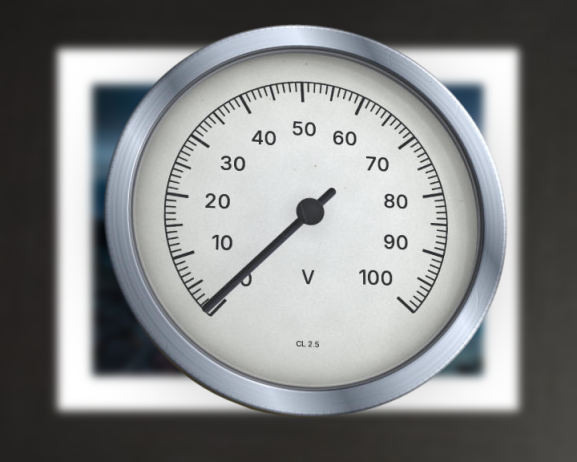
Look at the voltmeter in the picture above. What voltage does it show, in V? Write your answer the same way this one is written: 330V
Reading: 1V
